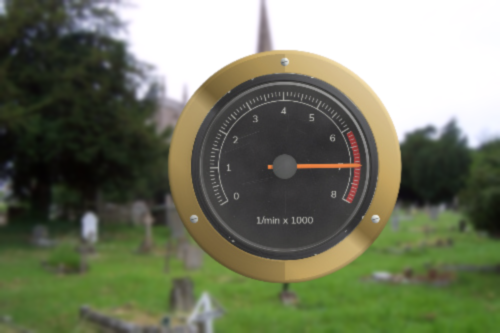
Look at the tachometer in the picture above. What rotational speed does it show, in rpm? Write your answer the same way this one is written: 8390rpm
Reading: 7000rpm
